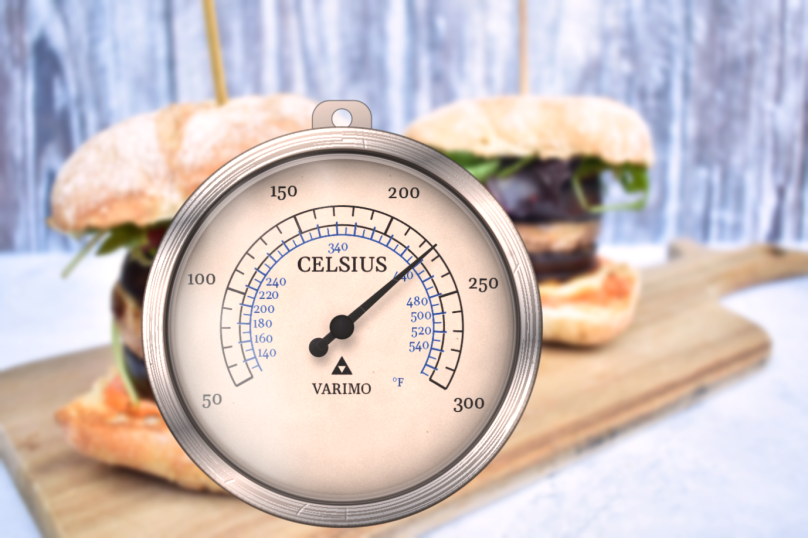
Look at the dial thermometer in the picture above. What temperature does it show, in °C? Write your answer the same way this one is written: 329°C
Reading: 225°C
